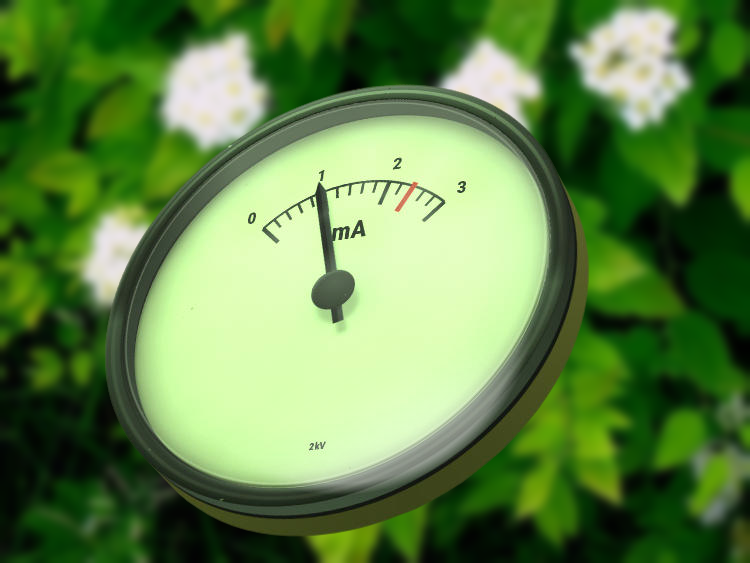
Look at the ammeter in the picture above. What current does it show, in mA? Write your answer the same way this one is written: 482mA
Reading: 1mA
